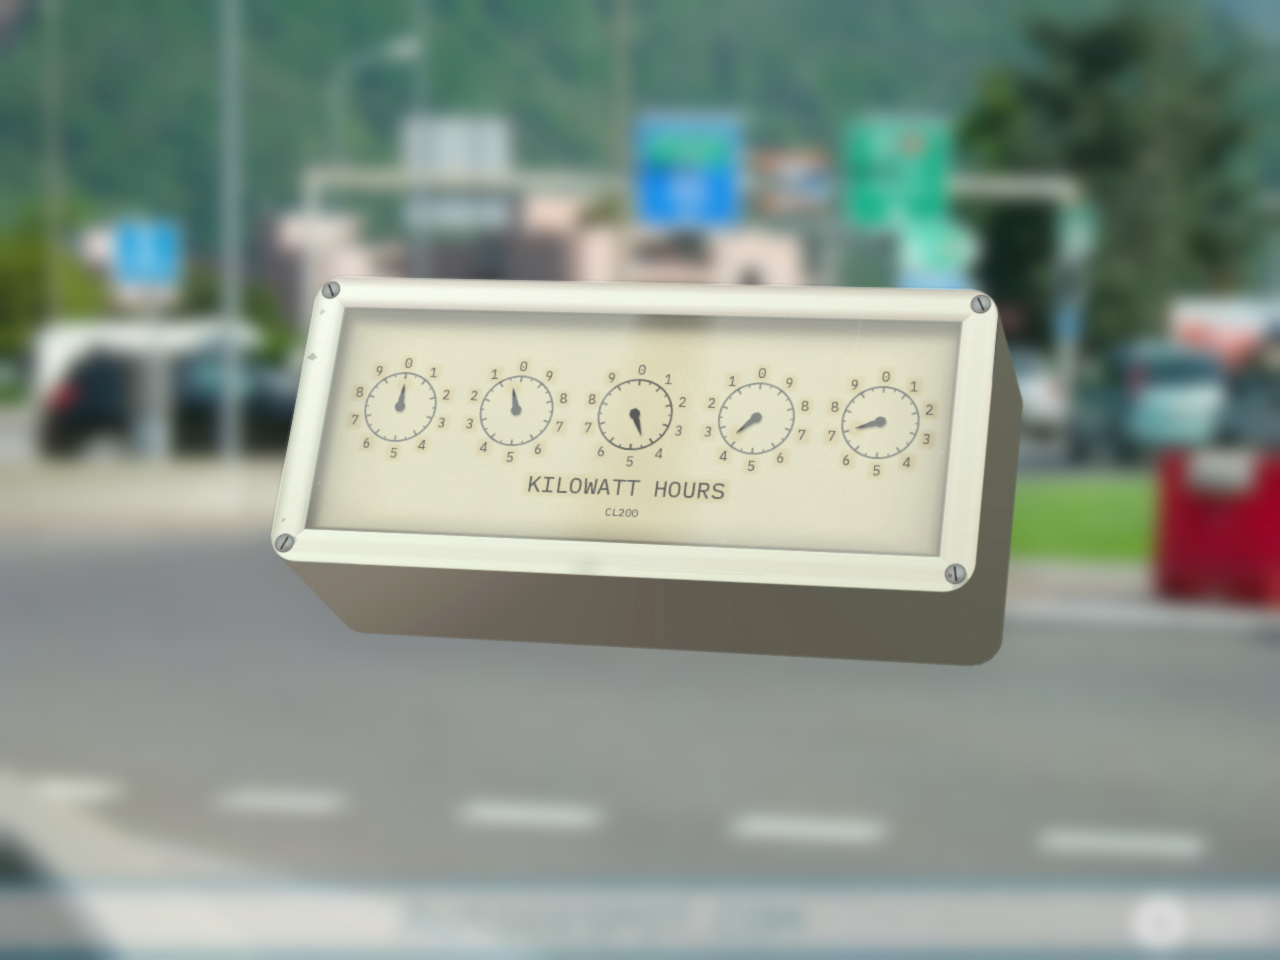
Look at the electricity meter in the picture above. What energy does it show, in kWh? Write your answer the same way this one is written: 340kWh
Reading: 437kWh
